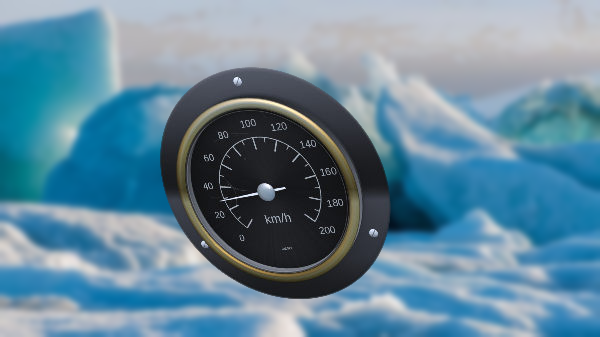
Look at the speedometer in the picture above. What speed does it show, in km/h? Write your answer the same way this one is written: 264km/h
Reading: 30km/h
